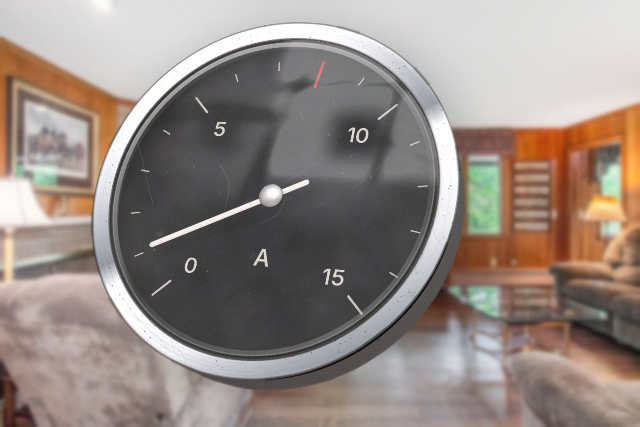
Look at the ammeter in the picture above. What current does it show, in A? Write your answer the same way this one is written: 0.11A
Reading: 1A
